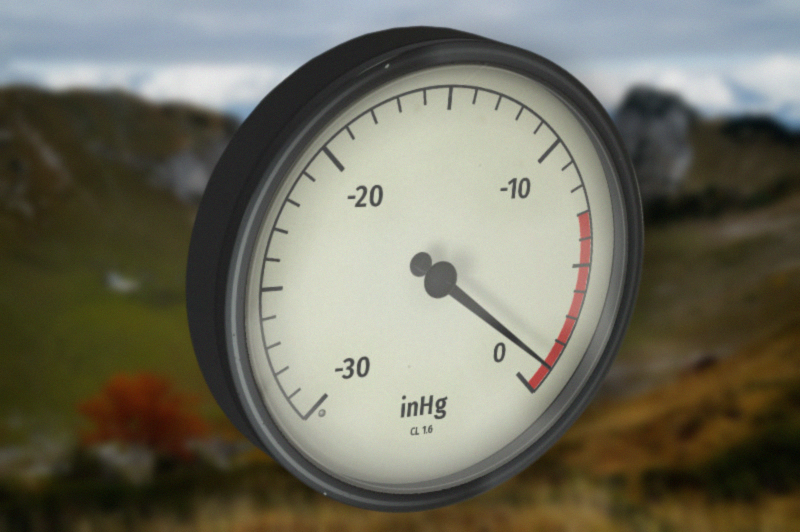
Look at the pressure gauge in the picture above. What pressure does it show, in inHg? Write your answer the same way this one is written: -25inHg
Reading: -1inHg
